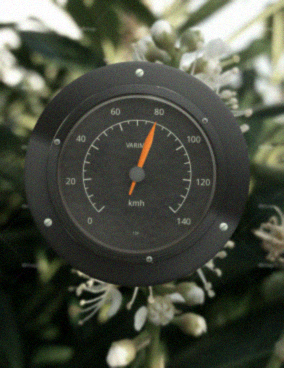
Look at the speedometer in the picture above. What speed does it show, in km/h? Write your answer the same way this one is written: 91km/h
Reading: 80km/h
